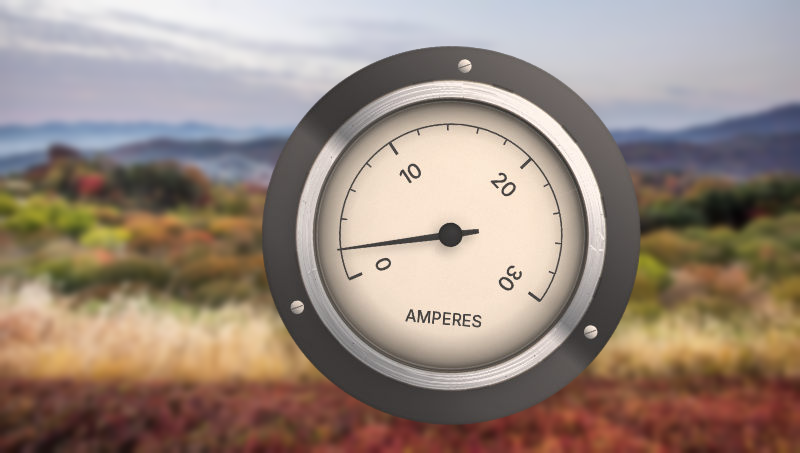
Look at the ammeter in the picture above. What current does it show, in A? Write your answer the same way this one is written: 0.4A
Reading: 2A
